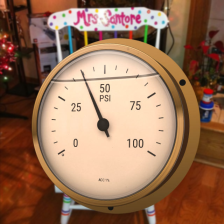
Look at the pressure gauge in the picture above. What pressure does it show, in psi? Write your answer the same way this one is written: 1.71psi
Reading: 40psi
